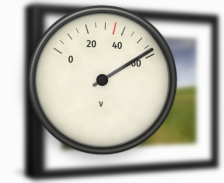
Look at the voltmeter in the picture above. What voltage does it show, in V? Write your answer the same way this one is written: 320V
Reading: 57.5V
